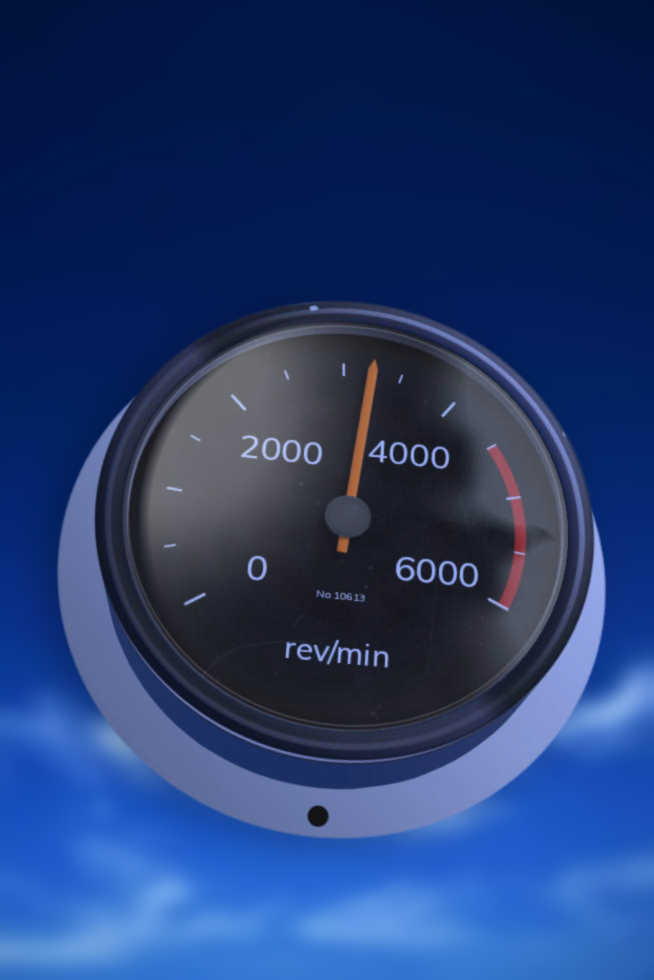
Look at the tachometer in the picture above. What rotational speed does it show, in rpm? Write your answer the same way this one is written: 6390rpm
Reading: 3250rpm
